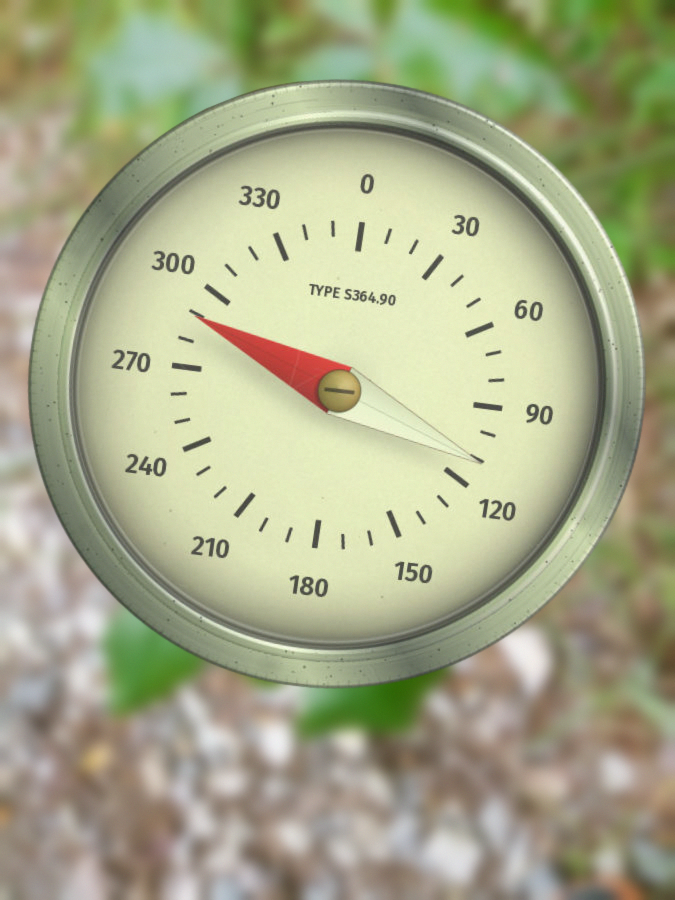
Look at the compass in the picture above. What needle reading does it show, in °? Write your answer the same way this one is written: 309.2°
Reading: 290°
